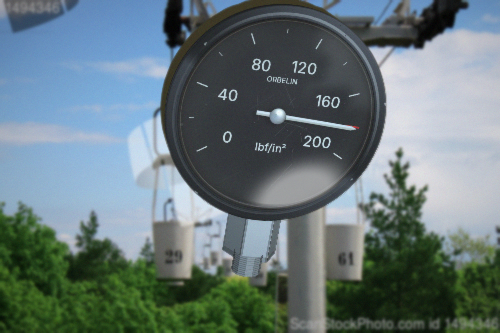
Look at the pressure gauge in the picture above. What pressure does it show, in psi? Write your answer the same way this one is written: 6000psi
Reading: 180psi
